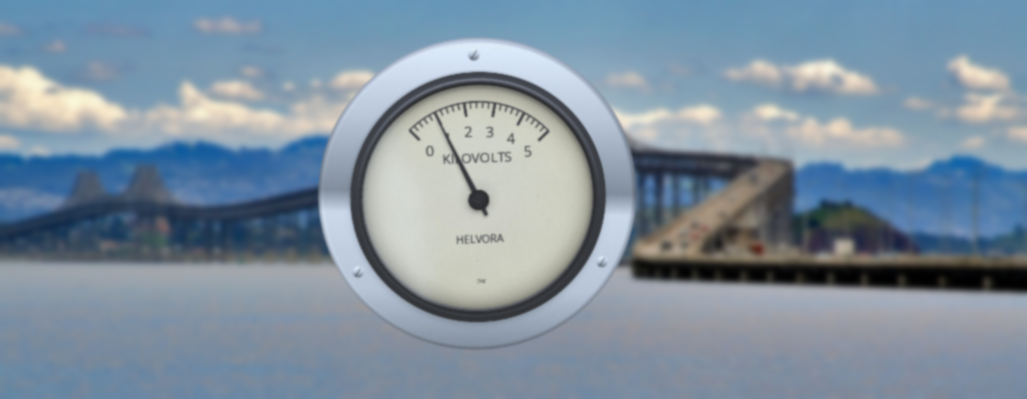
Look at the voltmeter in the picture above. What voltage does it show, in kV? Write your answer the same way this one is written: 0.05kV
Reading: 1kV
